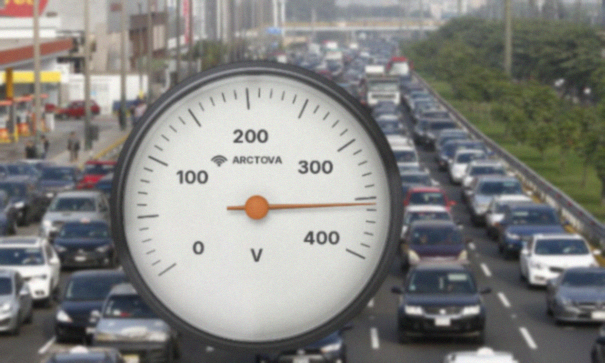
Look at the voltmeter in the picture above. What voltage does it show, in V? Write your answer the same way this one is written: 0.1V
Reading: 355V
